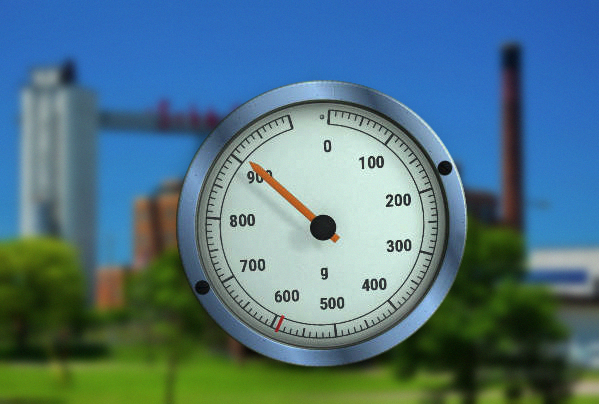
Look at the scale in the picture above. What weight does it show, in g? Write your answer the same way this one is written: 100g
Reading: 910g
